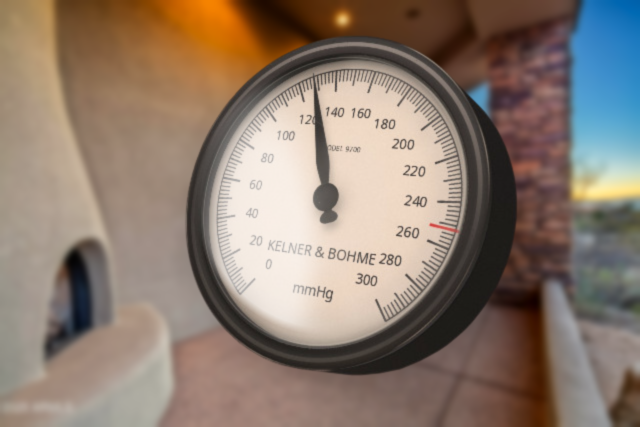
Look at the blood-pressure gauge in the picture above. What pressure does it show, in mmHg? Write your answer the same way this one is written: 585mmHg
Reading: 130mmHg
